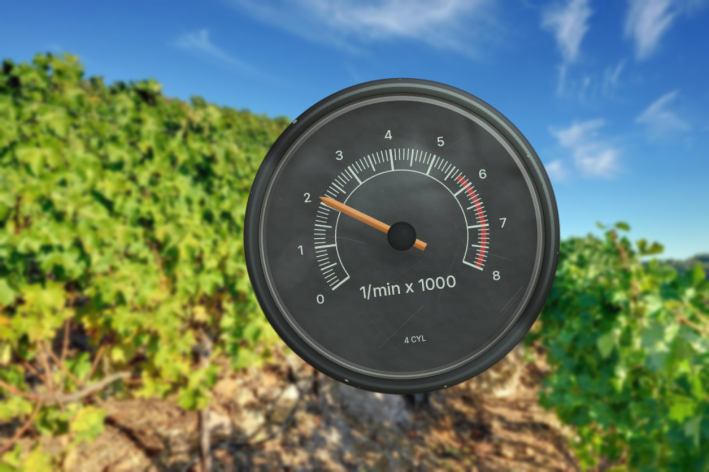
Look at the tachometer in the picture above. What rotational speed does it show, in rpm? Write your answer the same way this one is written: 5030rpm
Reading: 2100rpm
